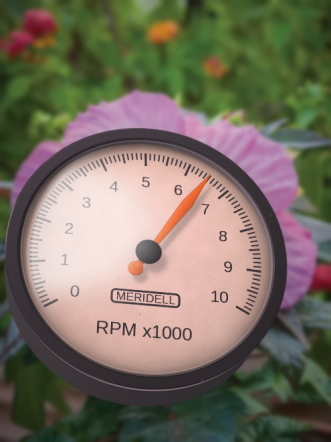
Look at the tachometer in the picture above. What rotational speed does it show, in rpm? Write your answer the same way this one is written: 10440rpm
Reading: 6500rpm
